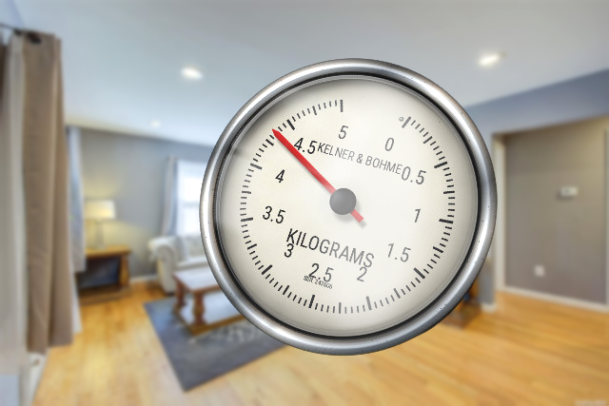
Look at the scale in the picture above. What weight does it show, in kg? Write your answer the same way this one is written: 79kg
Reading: 4.35kg
